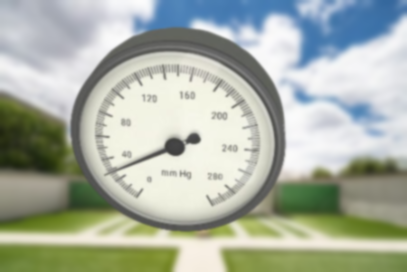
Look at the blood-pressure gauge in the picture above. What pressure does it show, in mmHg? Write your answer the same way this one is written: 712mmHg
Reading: 30mmHg
